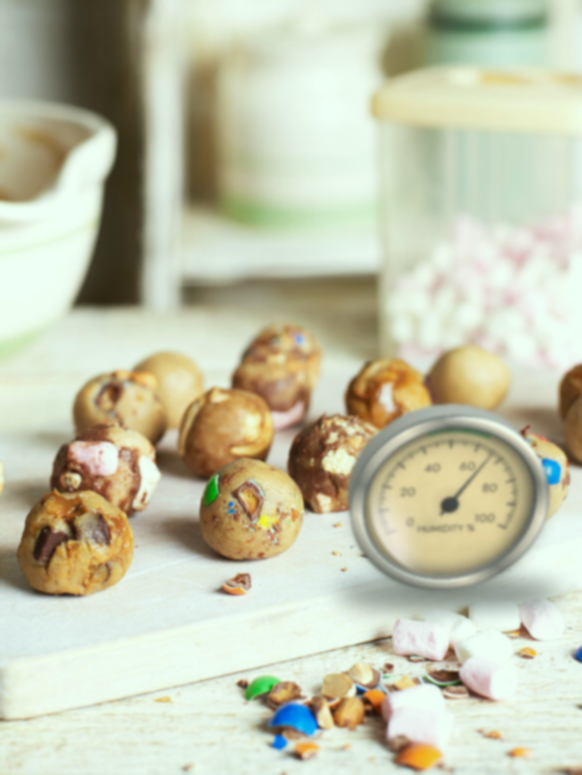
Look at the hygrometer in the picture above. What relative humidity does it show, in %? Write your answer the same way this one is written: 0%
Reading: 65%
